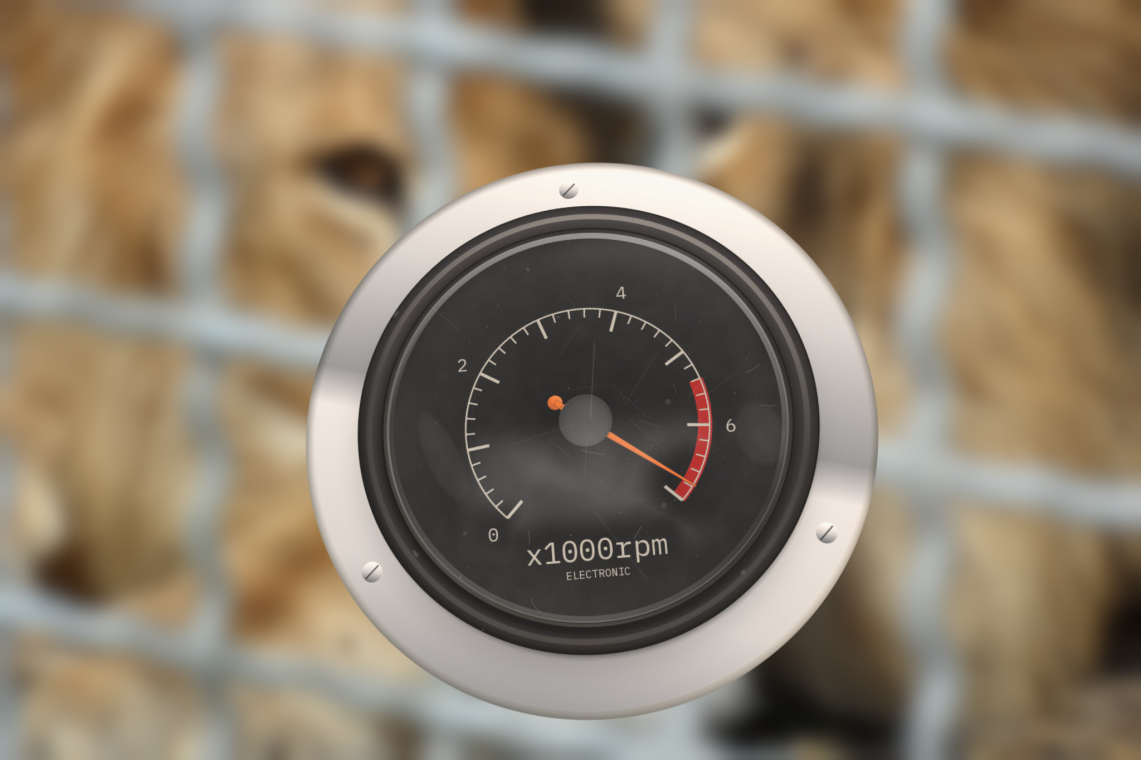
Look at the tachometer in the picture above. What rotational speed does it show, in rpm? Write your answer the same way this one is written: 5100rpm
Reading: 6800rpm
